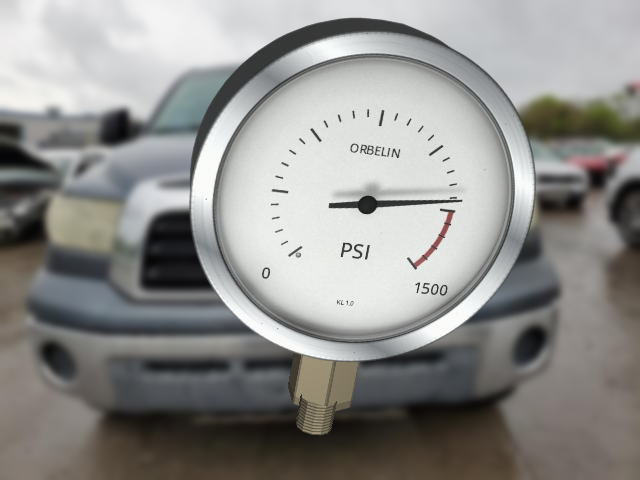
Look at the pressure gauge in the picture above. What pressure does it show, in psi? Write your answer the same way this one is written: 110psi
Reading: 1200psi
